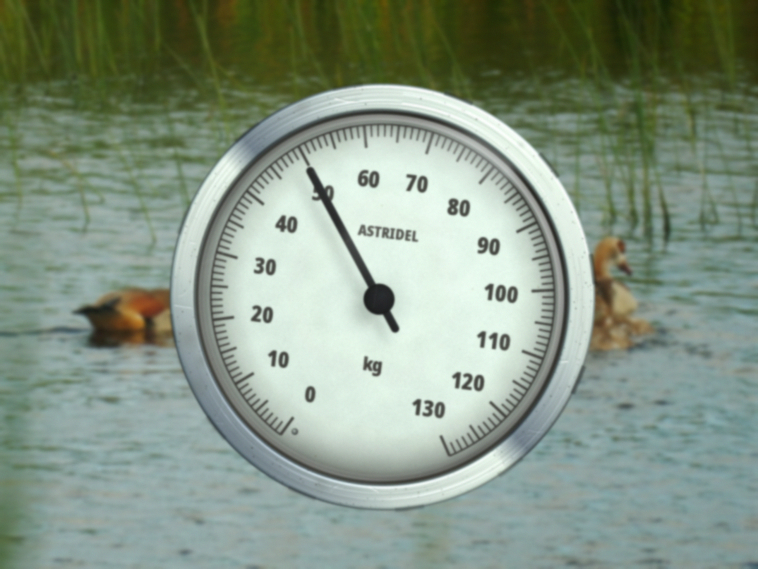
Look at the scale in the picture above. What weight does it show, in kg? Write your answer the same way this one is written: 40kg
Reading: 50kg
